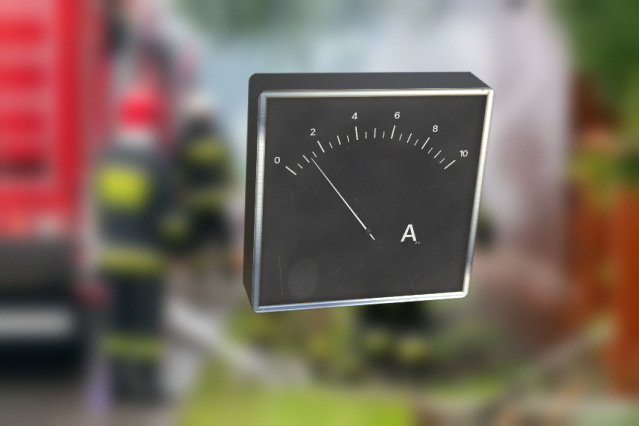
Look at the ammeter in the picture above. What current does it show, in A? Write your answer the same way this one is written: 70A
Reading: 1.25A
